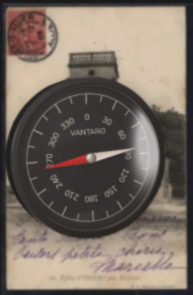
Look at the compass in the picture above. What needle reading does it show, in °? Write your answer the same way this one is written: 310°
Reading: 262.5°
